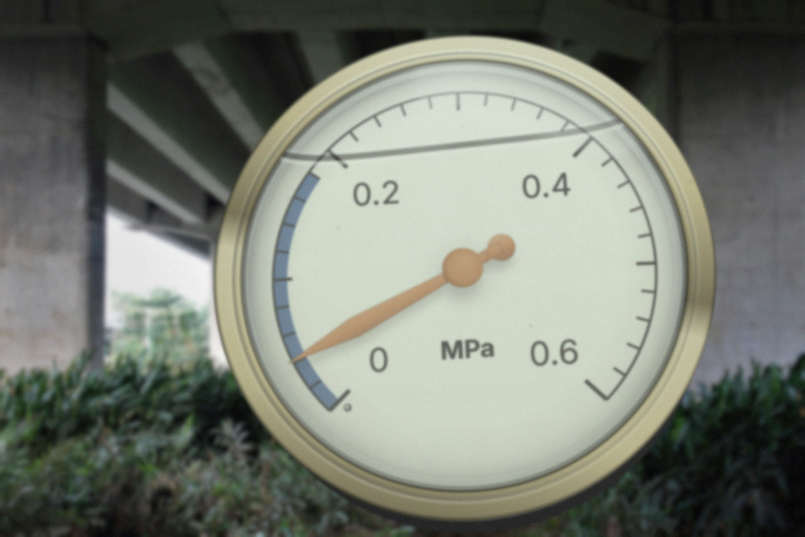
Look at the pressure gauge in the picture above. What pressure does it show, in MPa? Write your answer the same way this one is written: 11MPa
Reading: 0.04MPa
